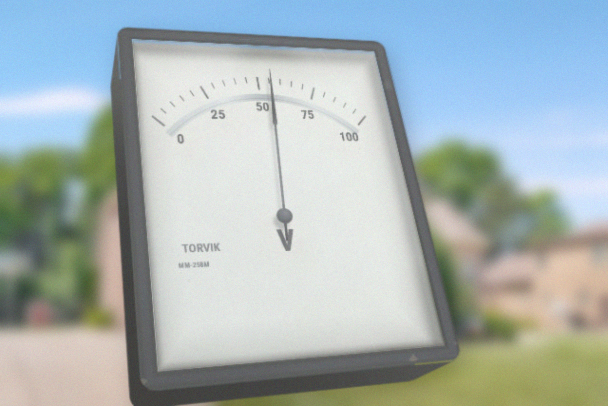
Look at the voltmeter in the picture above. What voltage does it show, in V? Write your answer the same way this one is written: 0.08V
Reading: 55V
